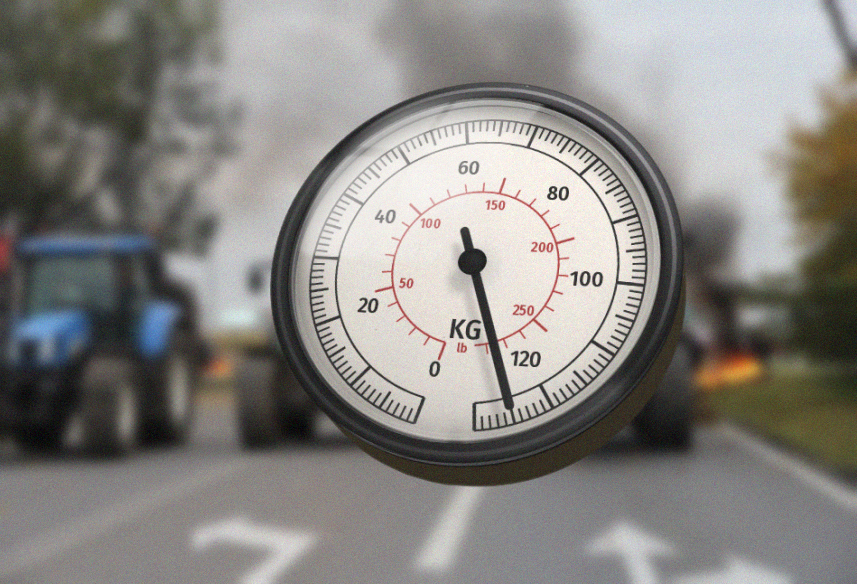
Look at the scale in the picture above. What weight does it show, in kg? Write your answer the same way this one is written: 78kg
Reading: 125kg
